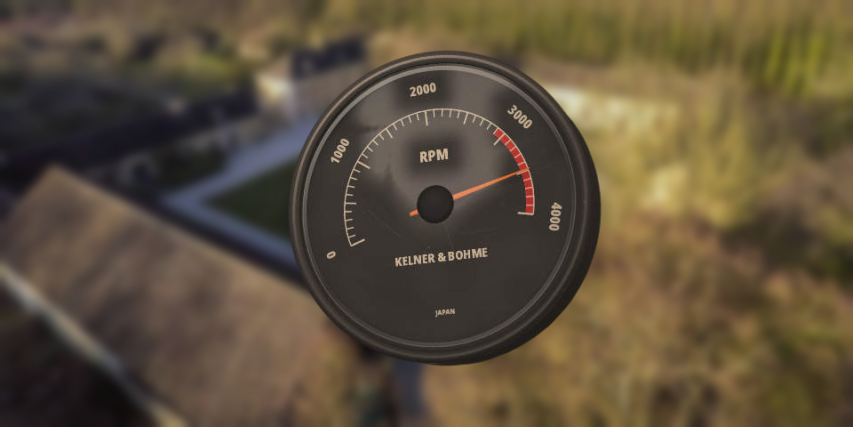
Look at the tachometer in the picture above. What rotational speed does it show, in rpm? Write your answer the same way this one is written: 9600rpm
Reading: 3500rpm
